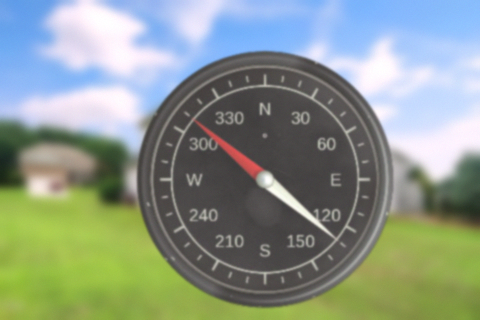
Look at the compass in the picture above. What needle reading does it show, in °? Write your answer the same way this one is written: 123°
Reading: 310°
